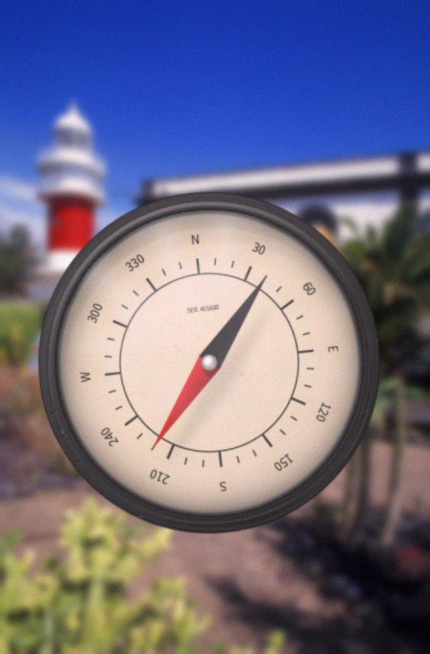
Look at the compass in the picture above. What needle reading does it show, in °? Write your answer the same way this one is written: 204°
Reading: 220°
